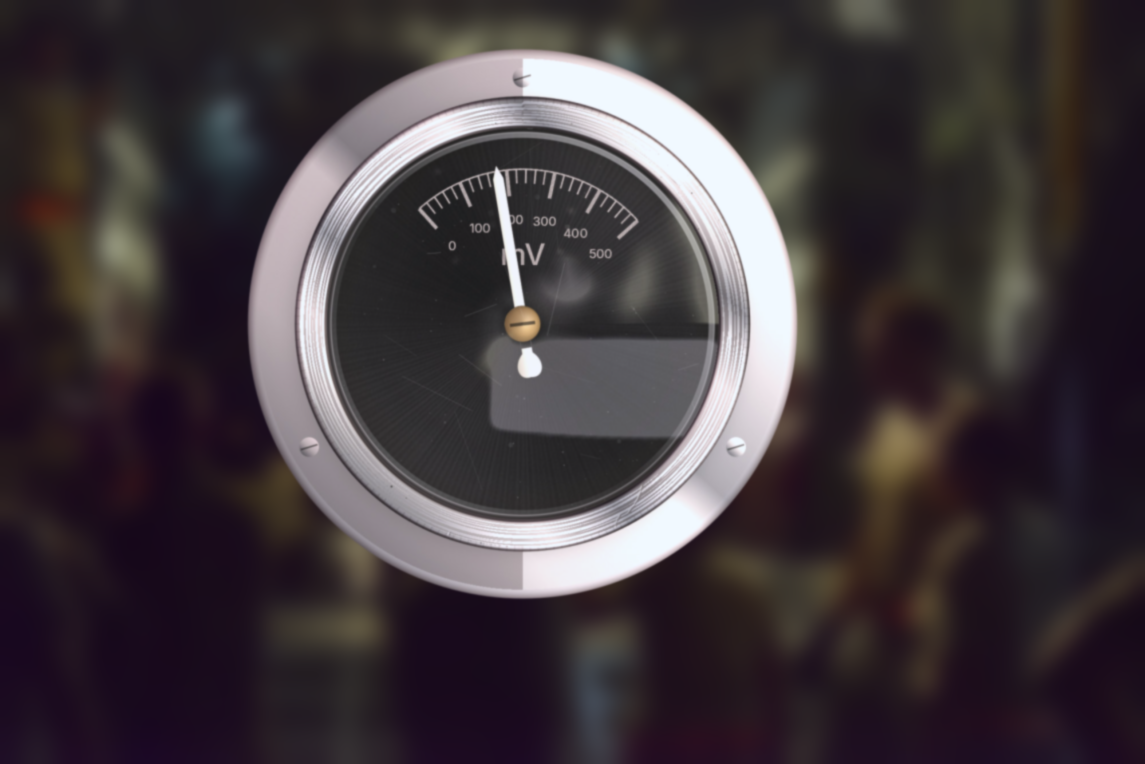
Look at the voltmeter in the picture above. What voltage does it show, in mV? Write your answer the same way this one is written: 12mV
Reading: 180mV
